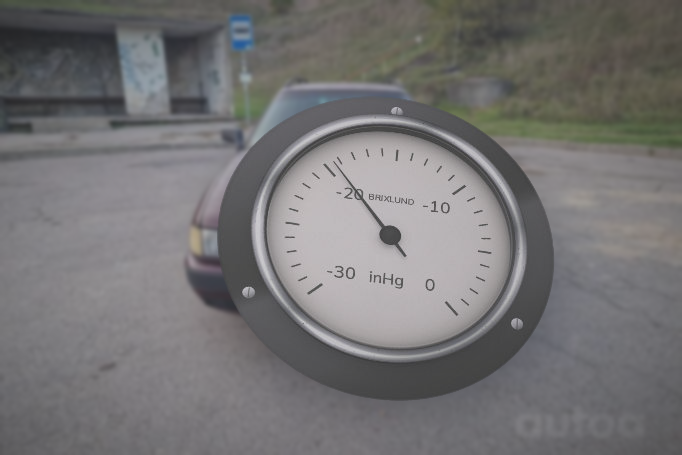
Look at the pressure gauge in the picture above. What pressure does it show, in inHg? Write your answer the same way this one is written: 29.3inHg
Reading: -19.5inHg
